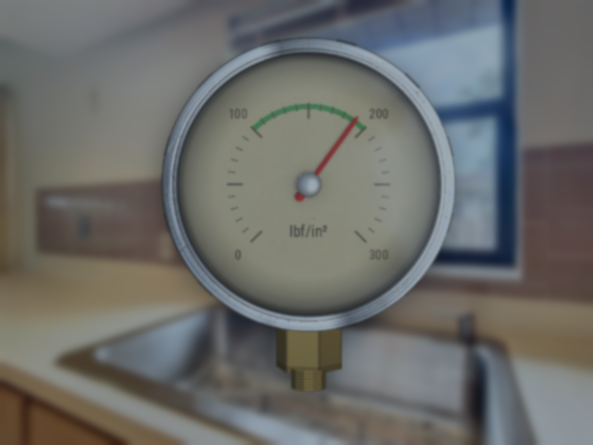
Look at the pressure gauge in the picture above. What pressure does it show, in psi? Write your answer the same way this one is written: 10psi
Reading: 190psi
